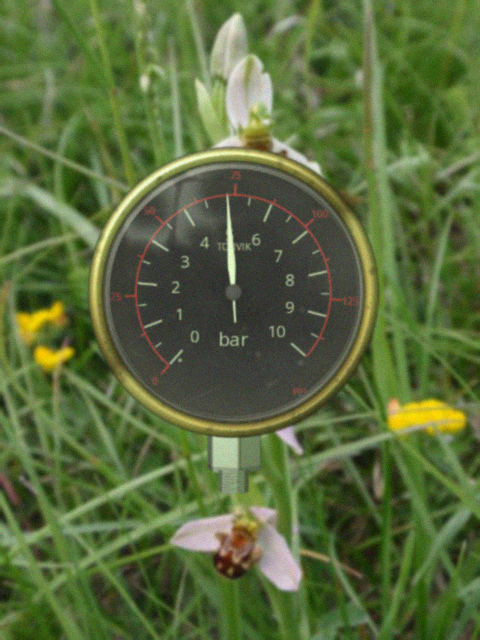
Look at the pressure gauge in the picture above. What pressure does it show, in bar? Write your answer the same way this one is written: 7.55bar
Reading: 5bar
